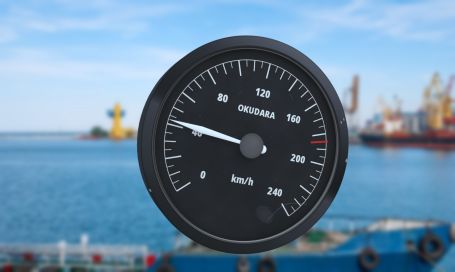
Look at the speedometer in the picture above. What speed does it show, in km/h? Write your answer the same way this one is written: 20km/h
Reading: 42.5km/h
